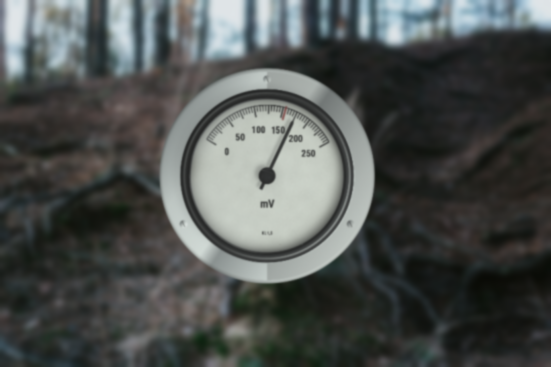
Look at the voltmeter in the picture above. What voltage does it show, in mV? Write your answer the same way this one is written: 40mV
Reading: 175mV
